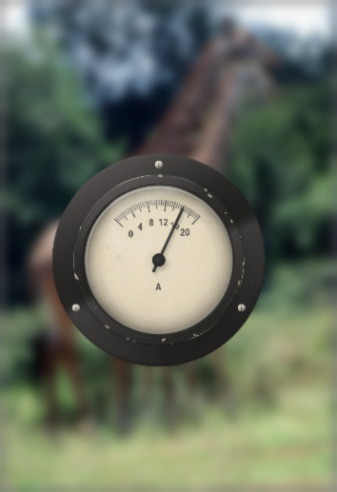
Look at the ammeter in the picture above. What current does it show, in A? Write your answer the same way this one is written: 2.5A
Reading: 16A
